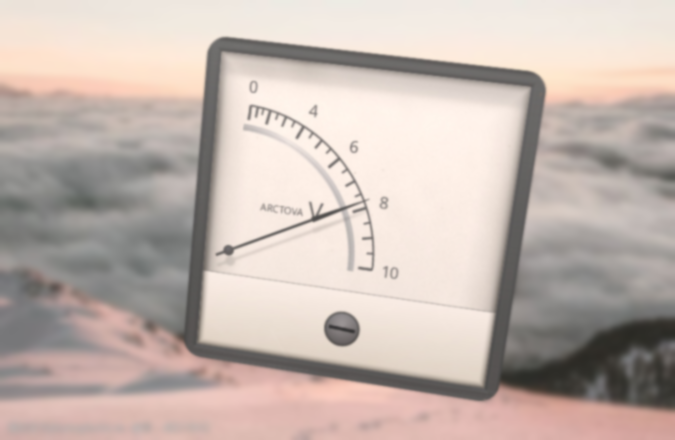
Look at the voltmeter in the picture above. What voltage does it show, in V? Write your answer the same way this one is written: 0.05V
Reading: 7.75V
